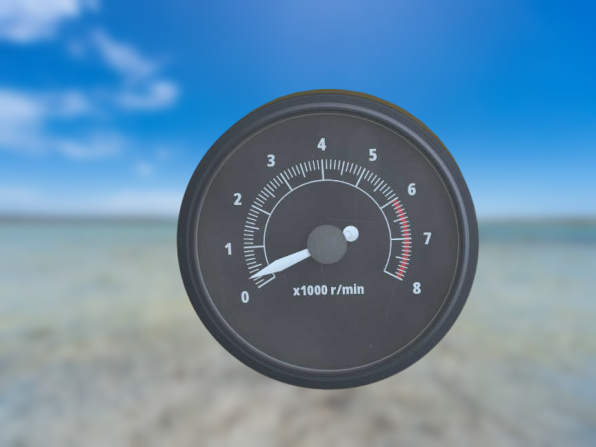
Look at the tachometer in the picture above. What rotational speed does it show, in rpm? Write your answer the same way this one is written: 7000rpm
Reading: 300rpm
